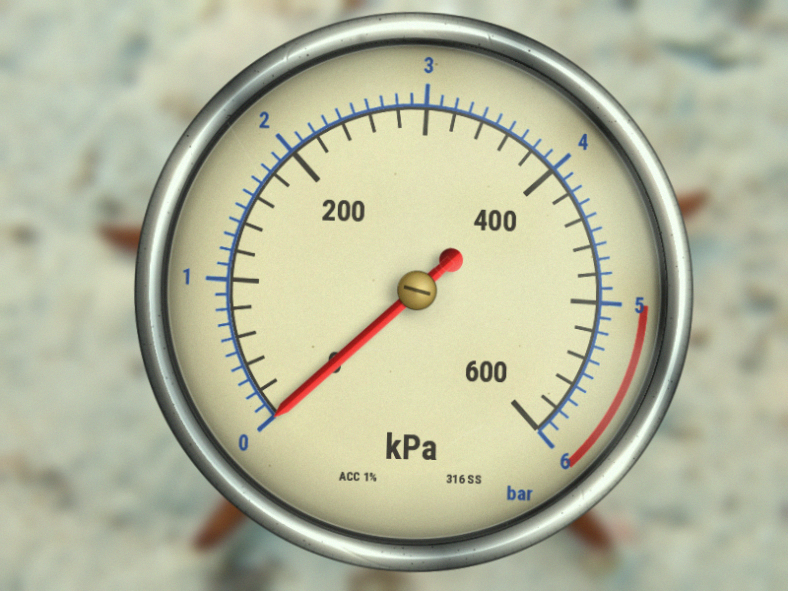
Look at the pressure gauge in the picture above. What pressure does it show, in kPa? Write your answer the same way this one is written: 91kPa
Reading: 0kPa
